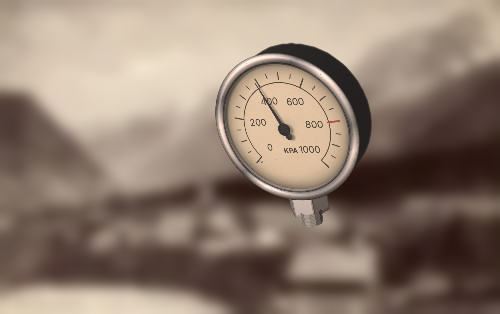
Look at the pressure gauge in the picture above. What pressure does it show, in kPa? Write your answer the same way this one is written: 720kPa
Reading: 400kPa
